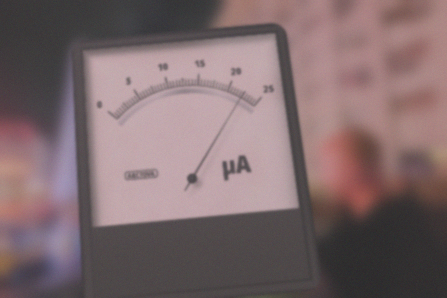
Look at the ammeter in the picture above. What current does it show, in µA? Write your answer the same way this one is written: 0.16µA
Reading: 22.5µA
